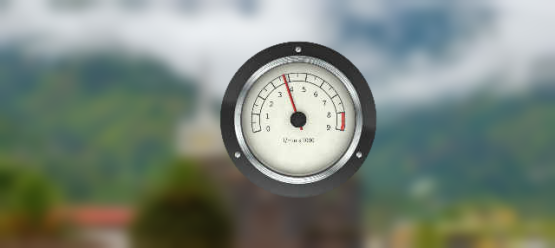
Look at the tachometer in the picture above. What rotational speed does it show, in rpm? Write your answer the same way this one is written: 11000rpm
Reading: 3750rpm
